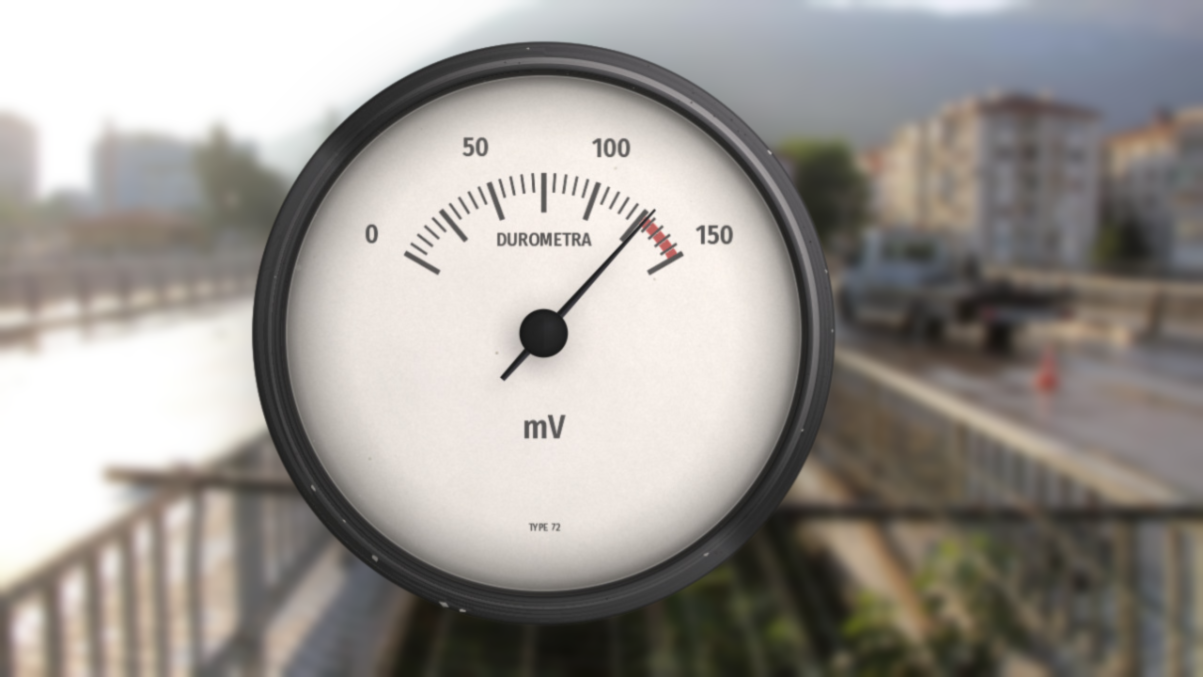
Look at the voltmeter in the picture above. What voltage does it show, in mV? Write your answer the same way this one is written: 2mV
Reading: 127.5mV
